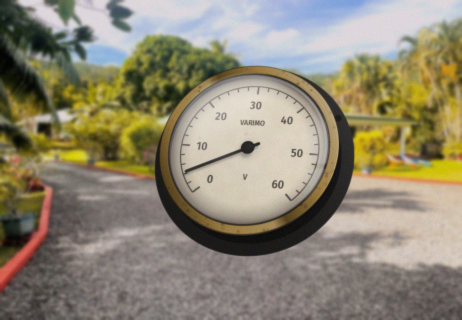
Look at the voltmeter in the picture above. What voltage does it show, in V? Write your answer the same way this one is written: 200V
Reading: 4V
